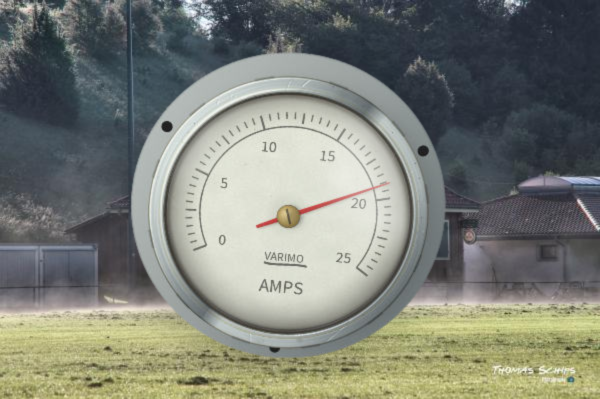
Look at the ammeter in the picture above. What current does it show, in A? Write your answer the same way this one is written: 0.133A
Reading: 19A
